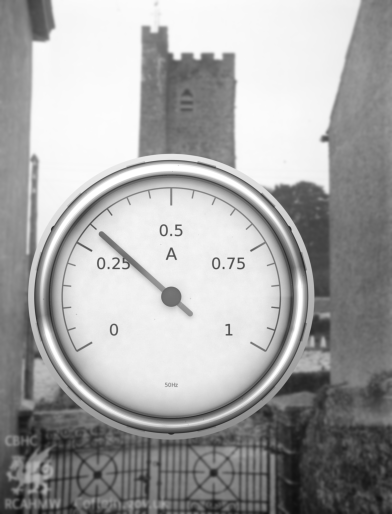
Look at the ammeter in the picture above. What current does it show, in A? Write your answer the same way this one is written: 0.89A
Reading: 0.3A
